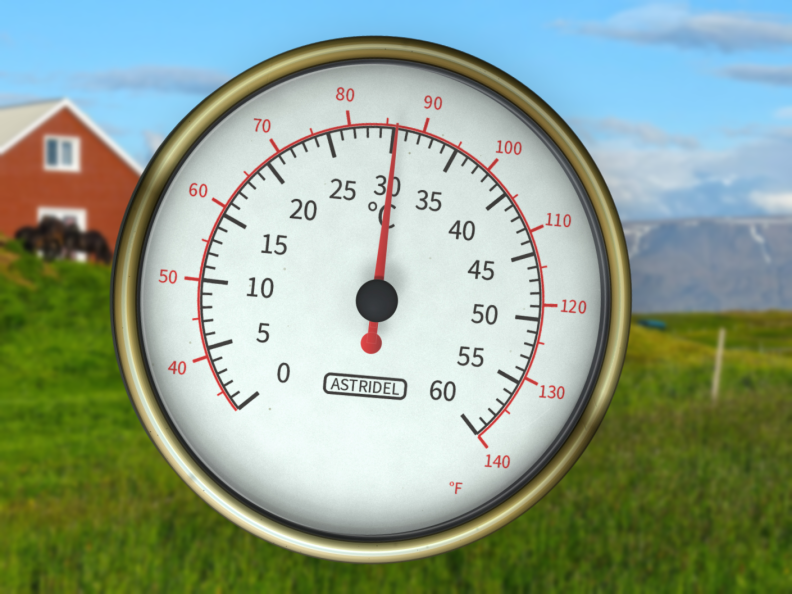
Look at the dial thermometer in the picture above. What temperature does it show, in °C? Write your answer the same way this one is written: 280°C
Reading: 30°C
